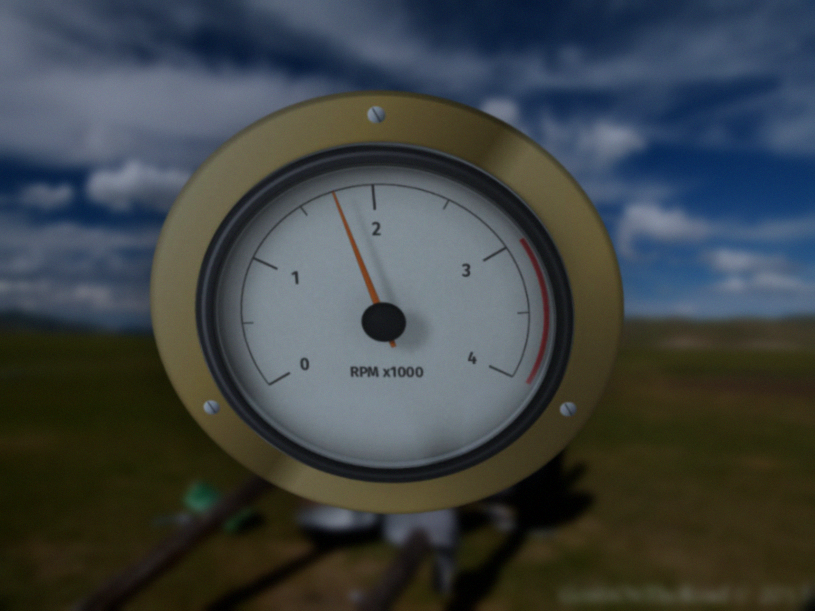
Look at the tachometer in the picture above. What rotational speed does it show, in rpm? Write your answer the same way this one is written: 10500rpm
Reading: 1750rpm
